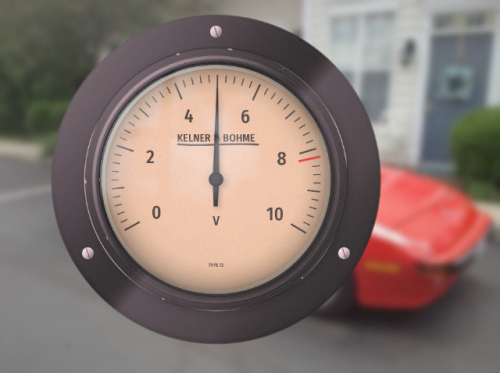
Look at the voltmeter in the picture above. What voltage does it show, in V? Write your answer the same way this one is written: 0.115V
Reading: 5V
